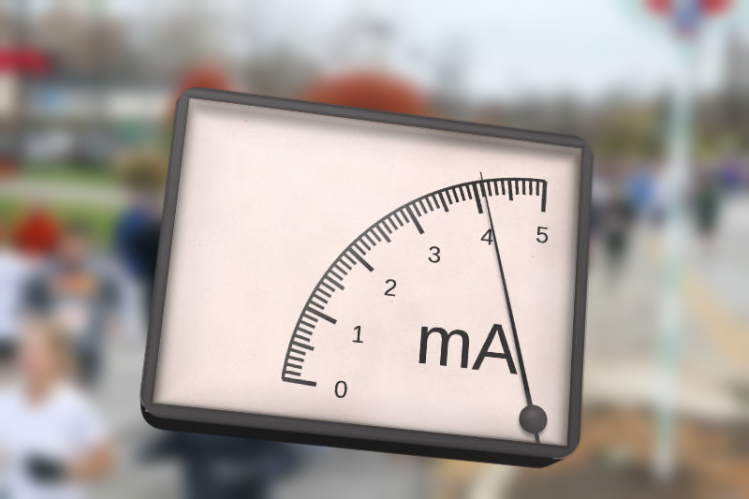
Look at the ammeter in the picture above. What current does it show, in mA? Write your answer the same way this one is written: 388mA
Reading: 4.1mA
